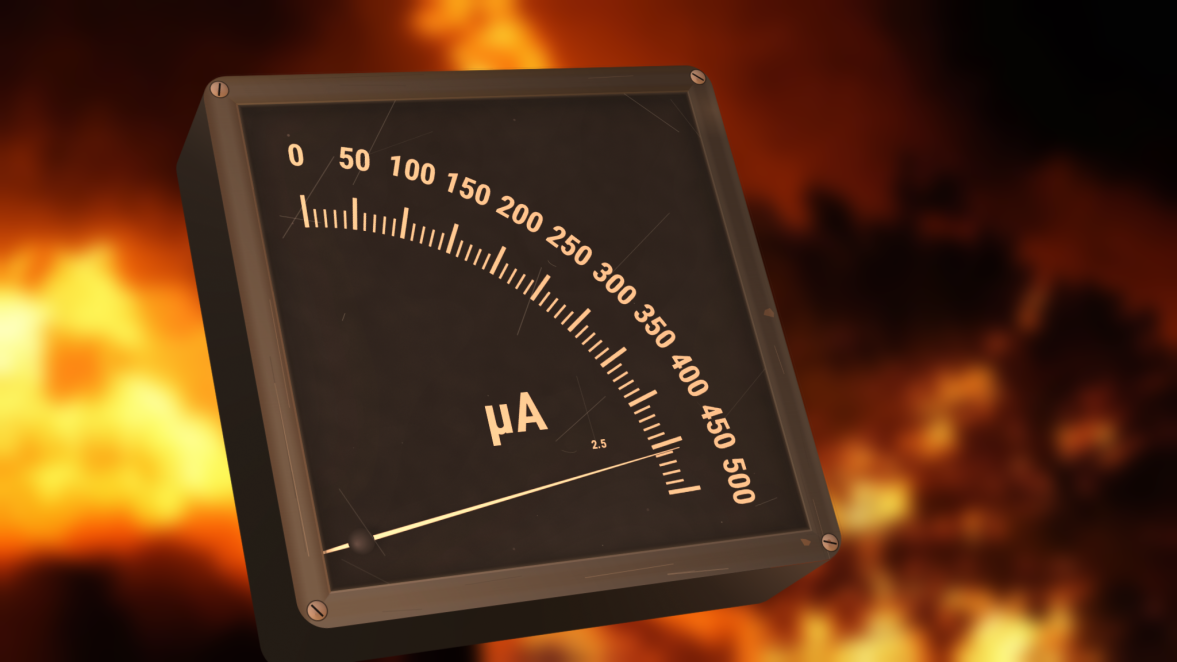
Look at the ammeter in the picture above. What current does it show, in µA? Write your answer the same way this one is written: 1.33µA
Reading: 460µA
